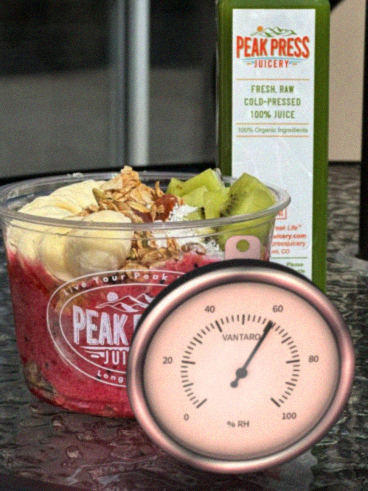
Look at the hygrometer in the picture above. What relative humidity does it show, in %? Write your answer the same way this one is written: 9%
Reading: 60%
